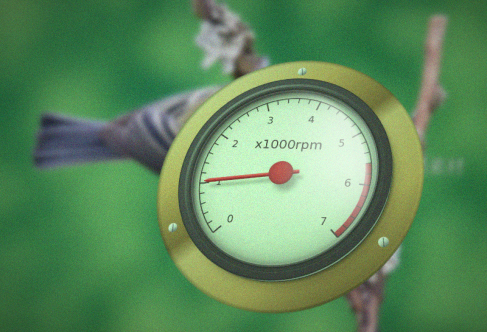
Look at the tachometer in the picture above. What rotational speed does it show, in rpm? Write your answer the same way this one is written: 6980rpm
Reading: 1000rpm
